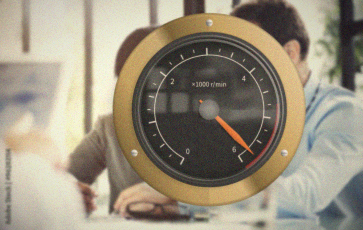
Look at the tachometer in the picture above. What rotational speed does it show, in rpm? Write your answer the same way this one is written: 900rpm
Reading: 5750rpm
